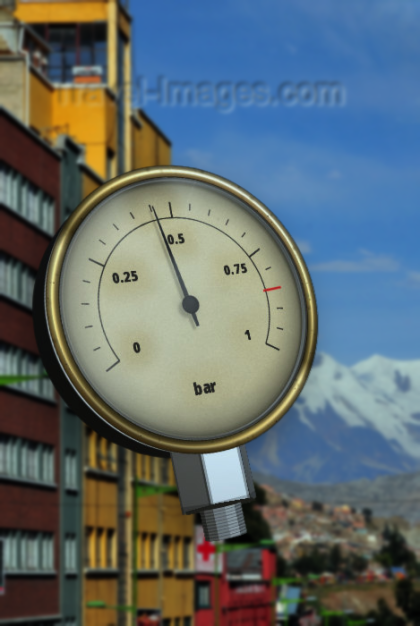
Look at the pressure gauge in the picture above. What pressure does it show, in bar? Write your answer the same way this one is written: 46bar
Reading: 0.45bar
